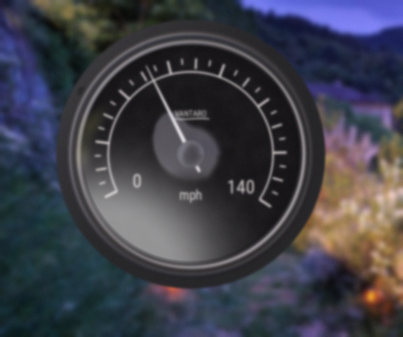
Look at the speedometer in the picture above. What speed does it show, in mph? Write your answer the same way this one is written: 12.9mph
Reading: 52.5mph
